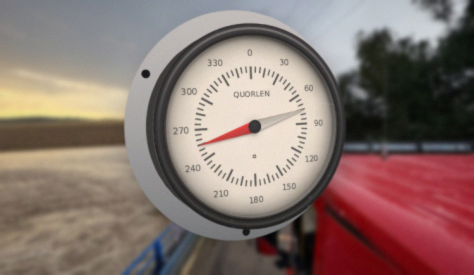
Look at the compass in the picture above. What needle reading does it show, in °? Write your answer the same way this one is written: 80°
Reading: 255°
